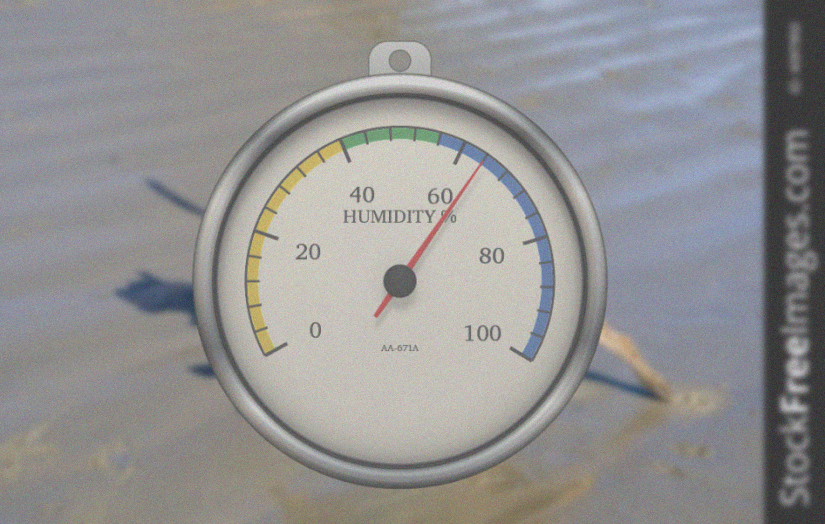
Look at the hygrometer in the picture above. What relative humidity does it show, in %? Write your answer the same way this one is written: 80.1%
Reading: 64%
